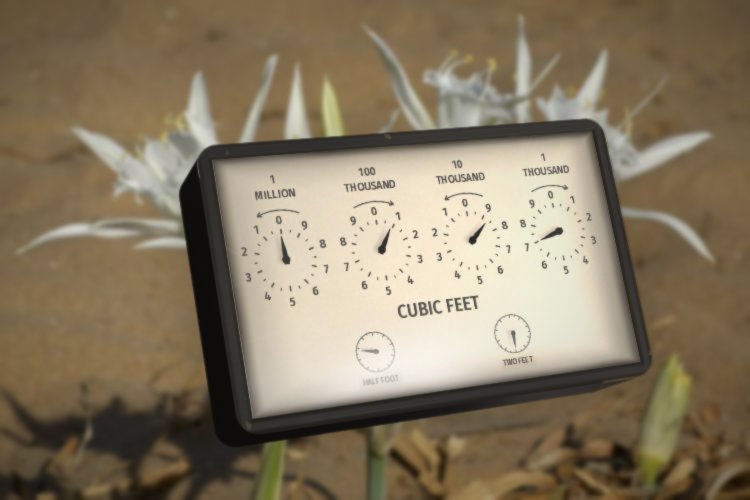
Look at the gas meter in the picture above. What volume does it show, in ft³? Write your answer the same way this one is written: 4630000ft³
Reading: 8700ft³
